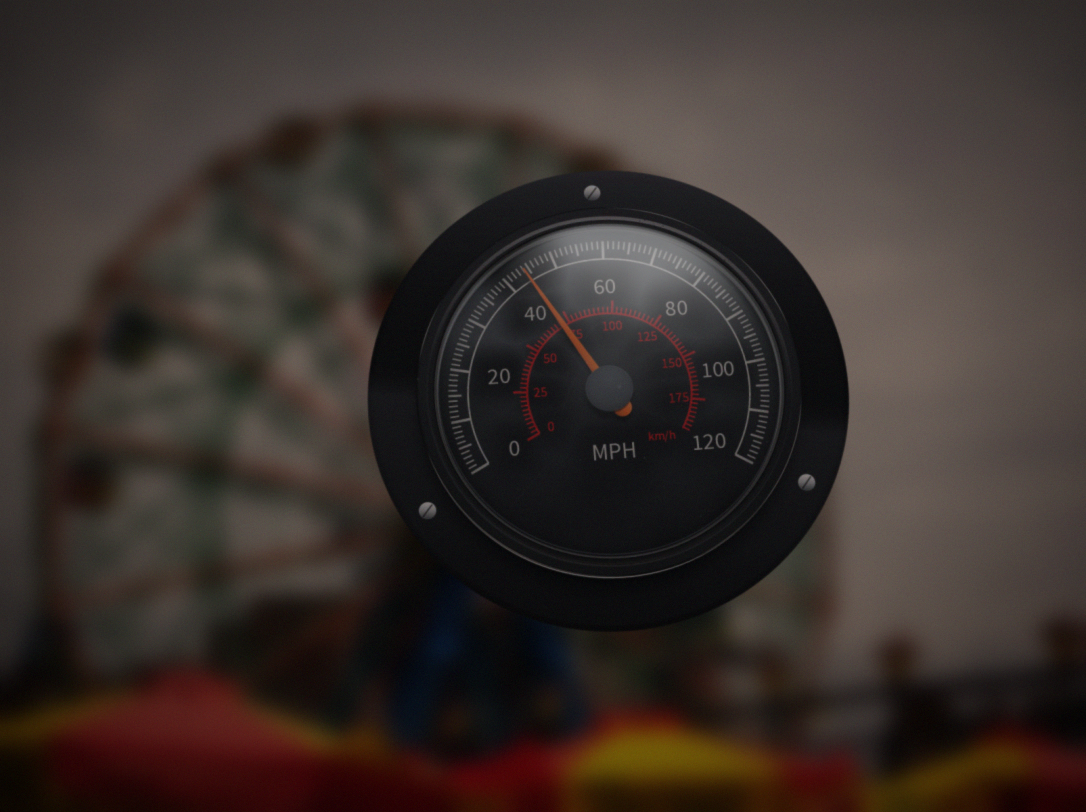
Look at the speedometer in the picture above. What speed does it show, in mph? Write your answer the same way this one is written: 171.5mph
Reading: 44mph
